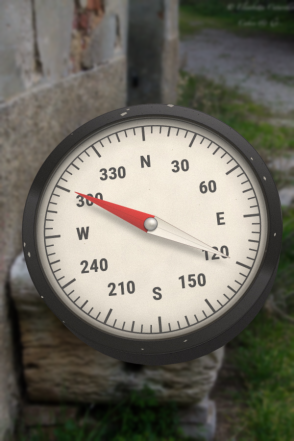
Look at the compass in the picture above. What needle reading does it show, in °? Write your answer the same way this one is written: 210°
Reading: 300°
